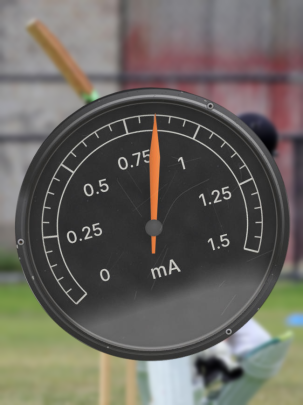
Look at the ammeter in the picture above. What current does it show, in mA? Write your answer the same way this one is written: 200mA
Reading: 0.85mA
